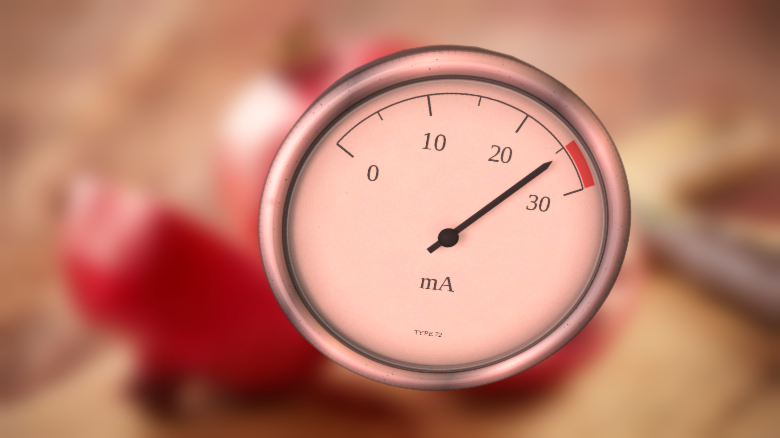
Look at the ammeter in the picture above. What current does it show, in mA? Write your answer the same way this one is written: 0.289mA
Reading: 25mA
